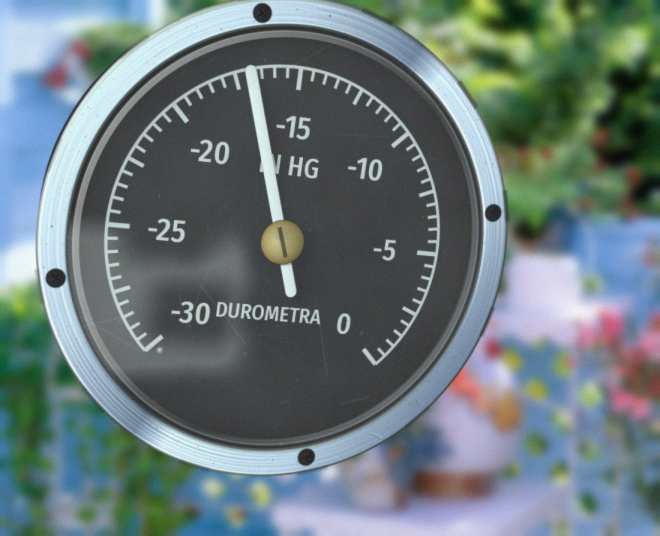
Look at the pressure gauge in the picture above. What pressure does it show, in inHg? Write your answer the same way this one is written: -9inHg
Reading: -17inHg
